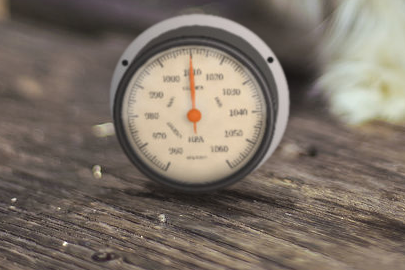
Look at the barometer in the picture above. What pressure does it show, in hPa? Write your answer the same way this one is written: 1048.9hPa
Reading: 1010hPa
